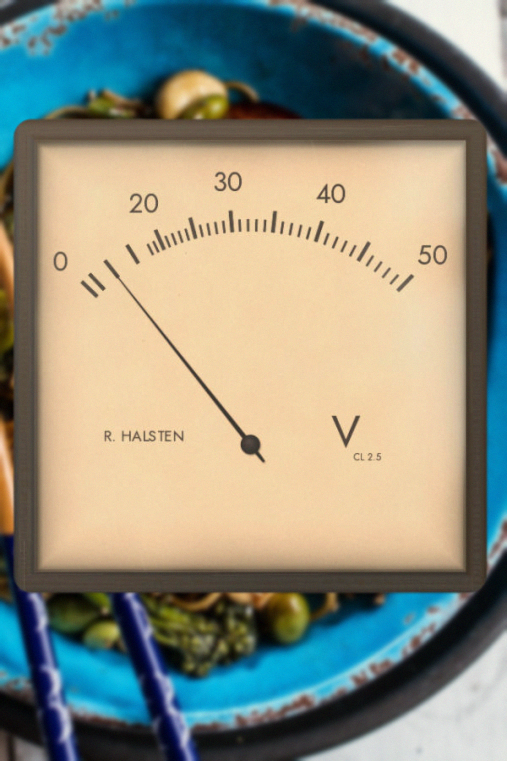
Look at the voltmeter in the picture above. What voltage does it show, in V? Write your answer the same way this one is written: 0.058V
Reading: 10V
